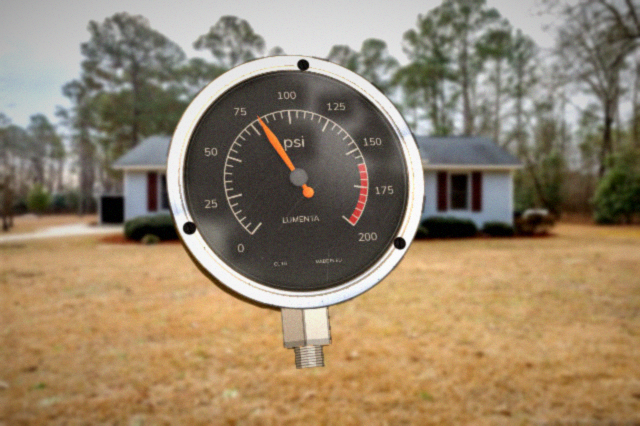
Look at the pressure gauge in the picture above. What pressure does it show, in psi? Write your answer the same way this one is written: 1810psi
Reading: 80psi
